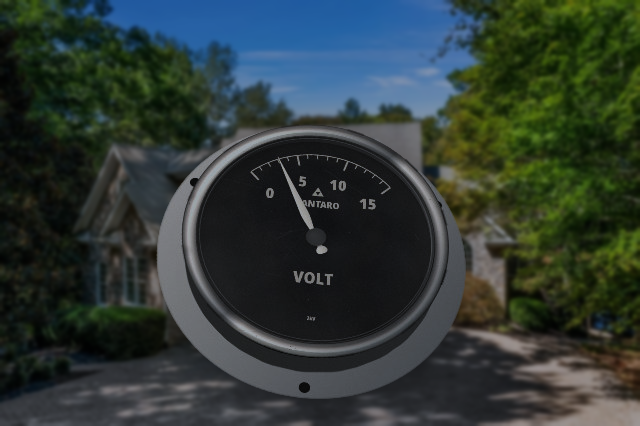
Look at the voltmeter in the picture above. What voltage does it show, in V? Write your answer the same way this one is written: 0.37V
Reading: 3V
